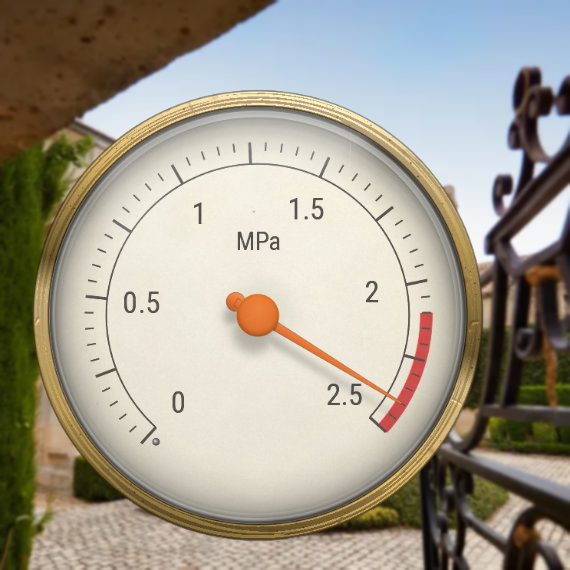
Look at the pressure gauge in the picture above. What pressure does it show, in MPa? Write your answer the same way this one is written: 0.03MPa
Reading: 2.4MPa
